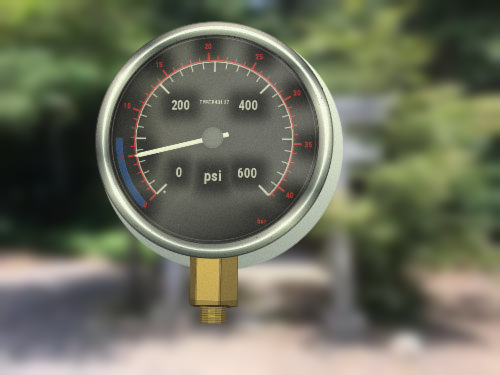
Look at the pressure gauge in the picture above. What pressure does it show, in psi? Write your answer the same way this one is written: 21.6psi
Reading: 70psi
